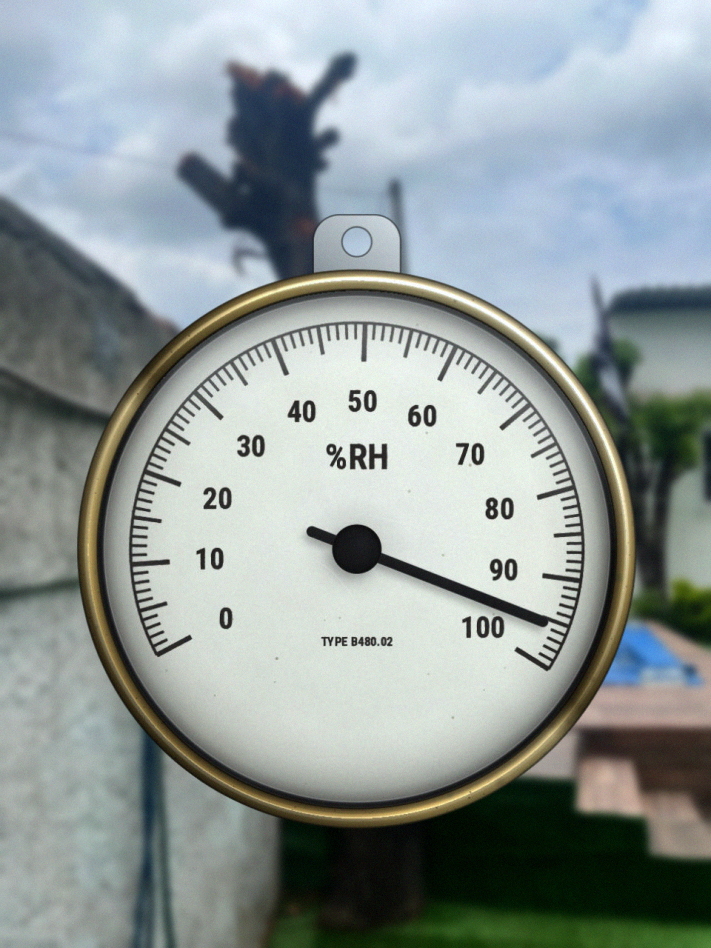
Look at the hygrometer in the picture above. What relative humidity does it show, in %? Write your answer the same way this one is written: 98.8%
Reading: 95.5%
